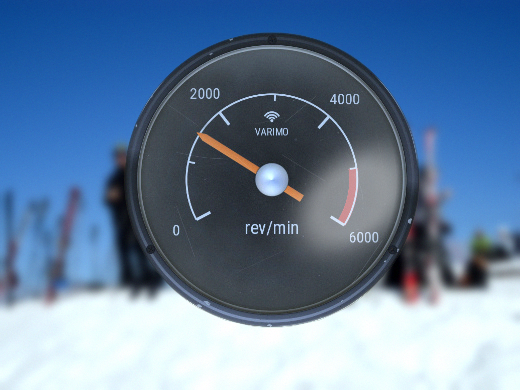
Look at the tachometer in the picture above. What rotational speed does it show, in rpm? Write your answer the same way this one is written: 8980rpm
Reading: 1500rpm
